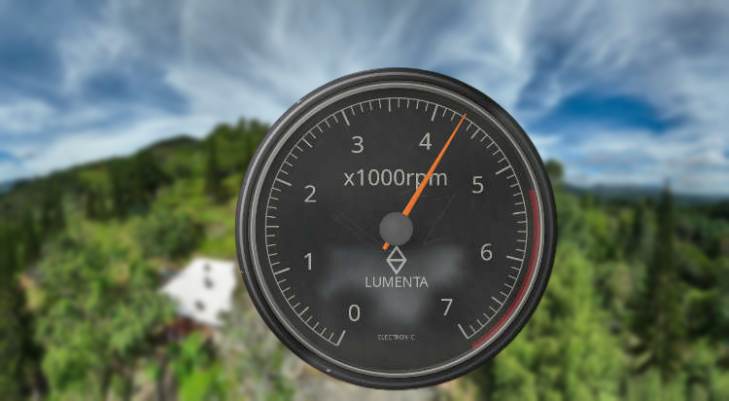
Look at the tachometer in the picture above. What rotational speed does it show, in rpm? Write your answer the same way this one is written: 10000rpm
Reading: 4300rpm
